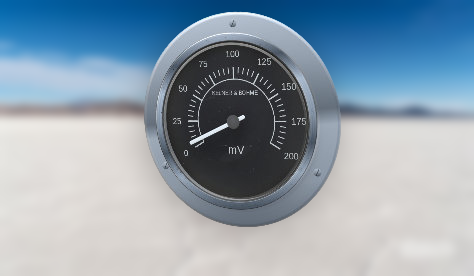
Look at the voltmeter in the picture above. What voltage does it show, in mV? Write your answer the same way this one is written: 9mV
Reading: 5mV
